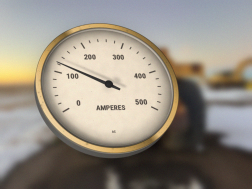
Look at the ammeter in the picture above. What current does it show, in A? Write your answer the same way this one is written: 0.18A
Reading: 120A
